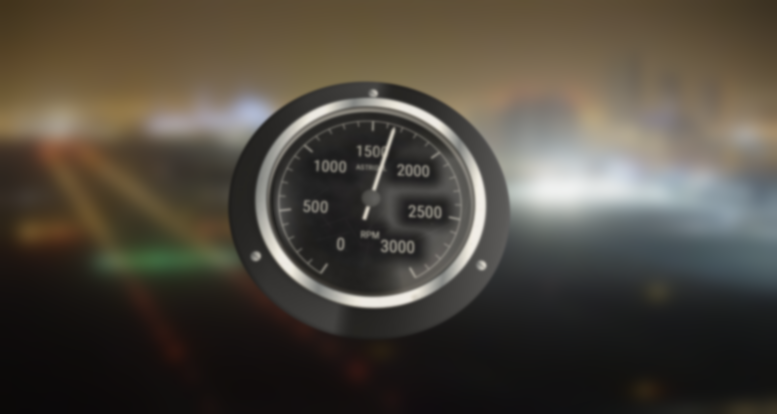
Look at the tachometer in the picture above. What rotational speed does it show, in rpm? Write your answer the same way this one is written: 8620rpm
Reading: 1650rpm
